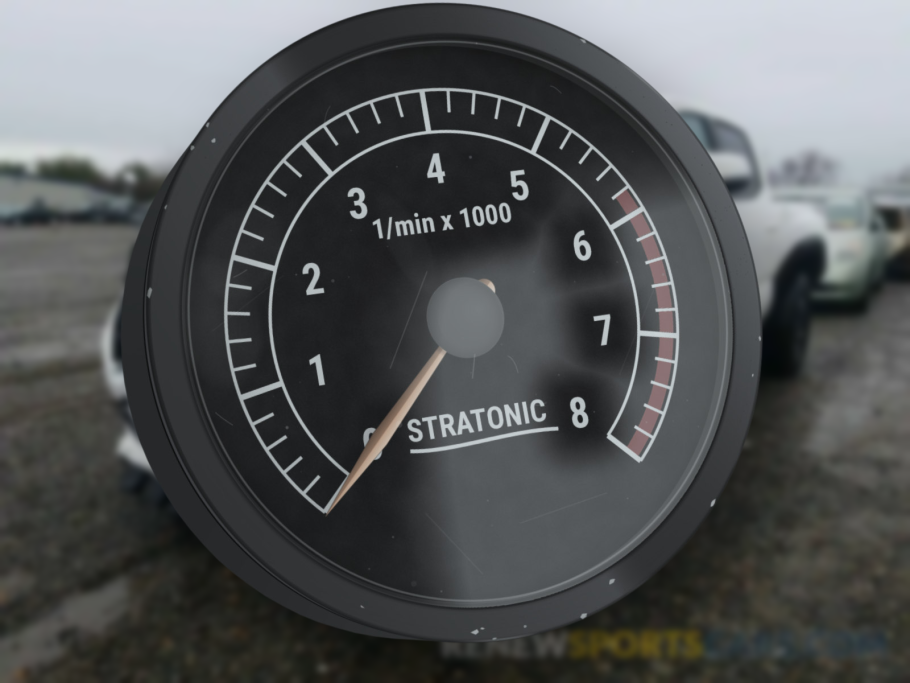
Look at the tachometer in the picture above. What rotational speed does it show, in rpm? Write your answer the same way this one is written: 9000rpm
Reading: 0rpm
